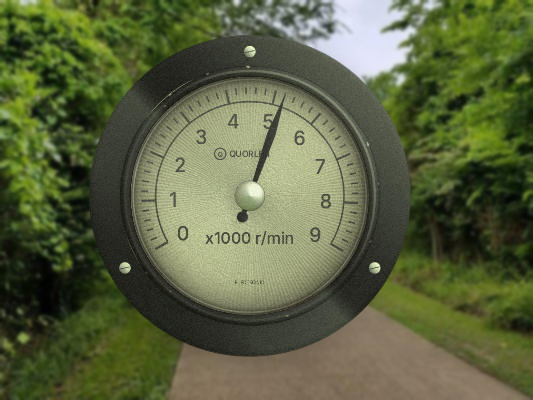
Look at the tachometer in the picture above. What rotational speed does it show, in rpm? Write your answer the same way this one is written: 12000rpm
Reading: 5200rpm
